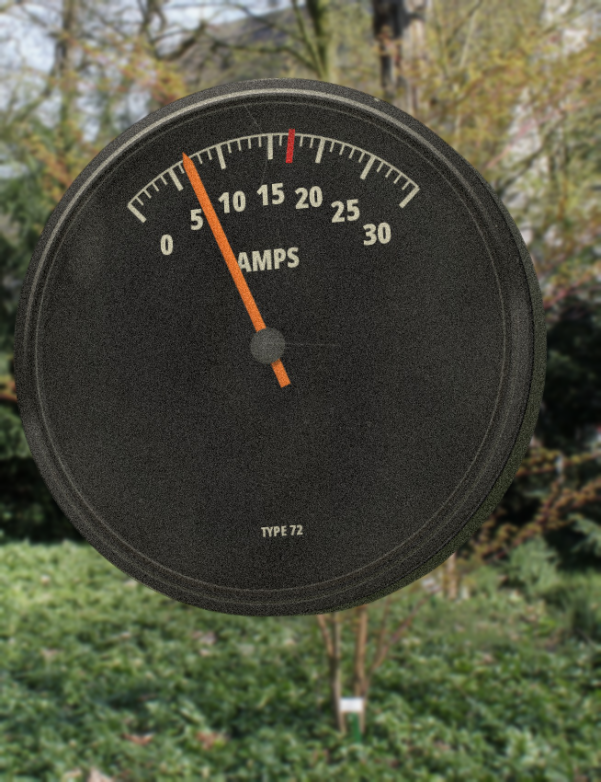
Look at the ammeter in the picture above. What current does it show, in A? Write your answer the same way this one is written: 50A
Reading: 7A
